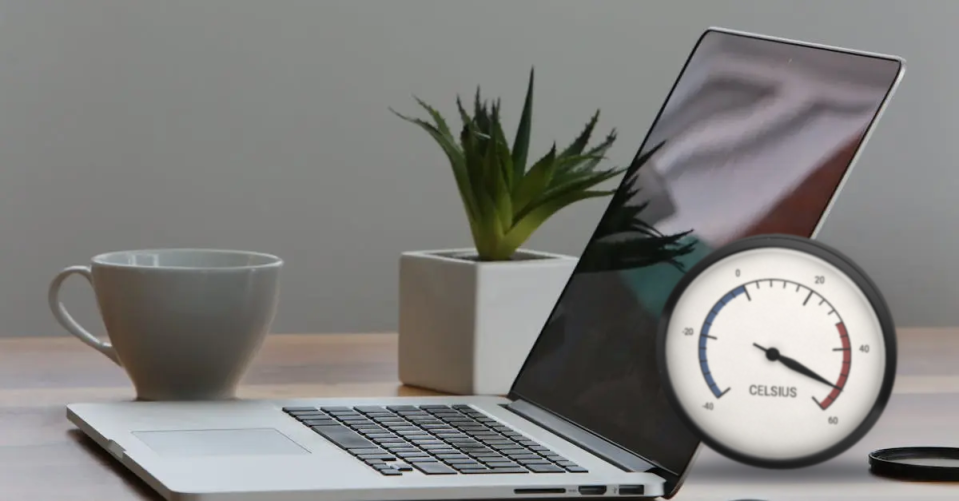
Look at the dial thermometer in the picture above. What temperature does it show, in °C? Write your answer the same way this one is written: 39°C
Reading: 52°C
